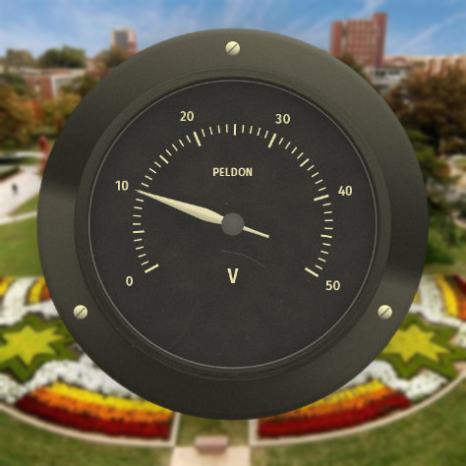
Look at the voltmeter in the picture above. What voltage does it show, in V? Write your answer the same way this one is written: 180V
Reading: 10V
